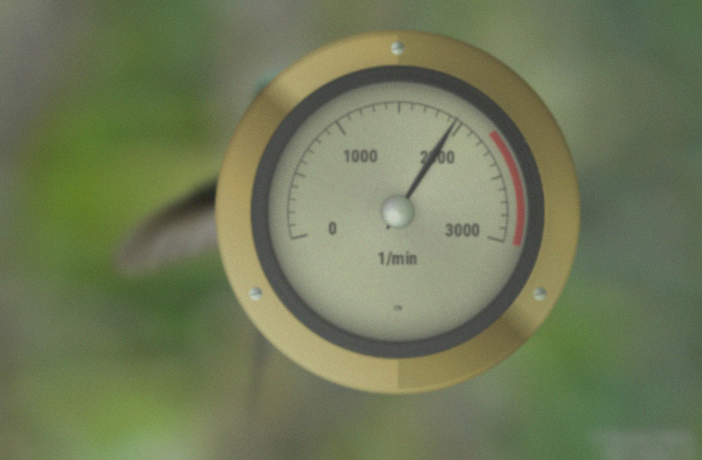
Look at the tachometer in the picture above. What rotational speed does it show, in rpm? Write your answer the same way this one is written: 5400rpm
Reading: 1950rpm
